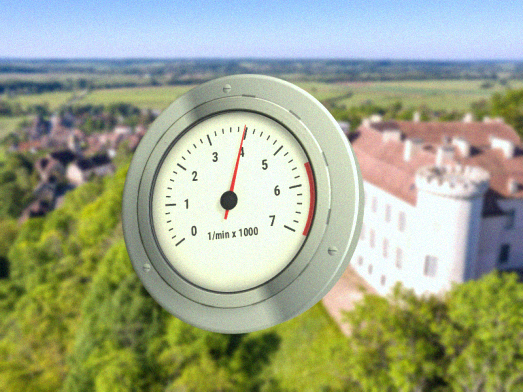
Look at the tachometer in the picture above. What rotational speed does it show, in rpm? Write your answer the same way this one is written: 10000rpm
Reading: 4000rpm
